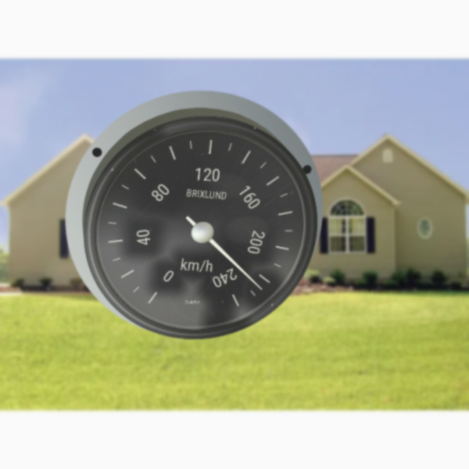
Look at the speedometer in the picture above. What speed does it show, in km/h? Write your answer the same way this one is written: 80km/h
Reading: 225km/h
